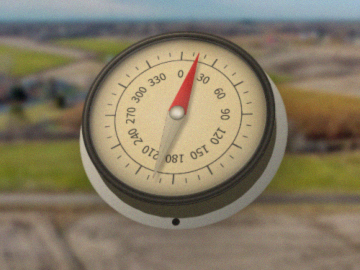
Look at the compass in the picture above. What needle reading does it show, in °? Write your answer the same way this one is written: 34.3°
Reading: 15°
